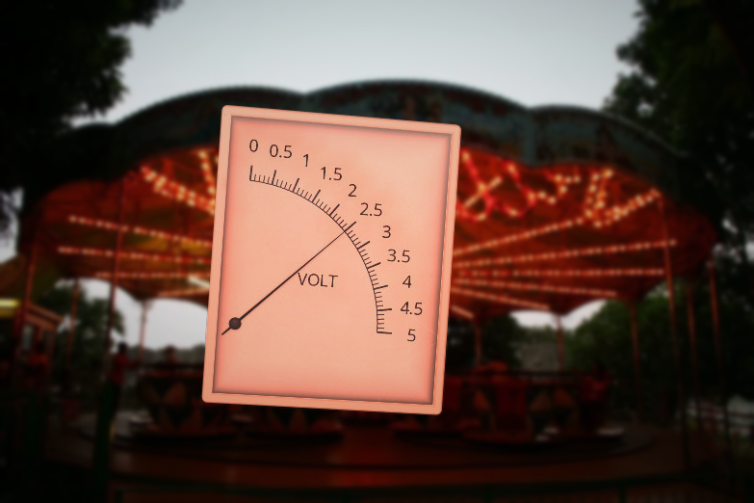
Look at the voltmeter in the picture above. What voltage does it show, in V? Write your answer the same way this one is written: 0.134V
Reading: 2.5V
